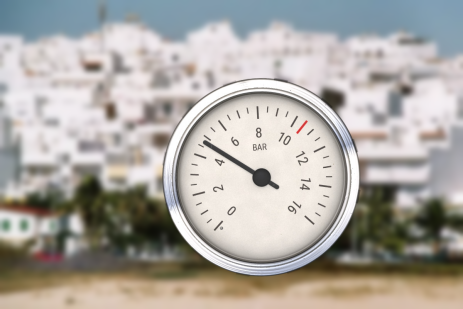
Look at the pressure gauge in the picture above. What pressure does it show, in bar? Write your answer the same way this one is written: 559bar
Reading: 4.75bar
